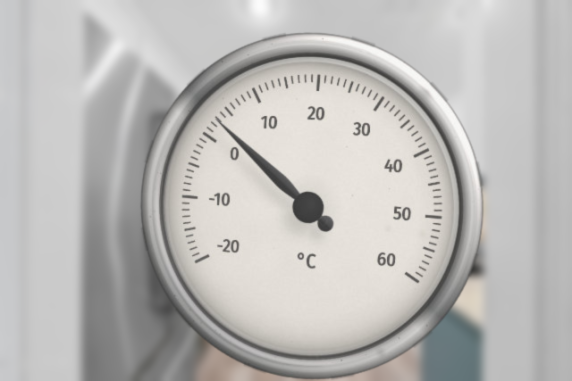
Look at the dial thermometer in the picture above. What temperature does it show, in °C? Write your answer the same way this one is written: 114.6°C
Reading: 3°C
